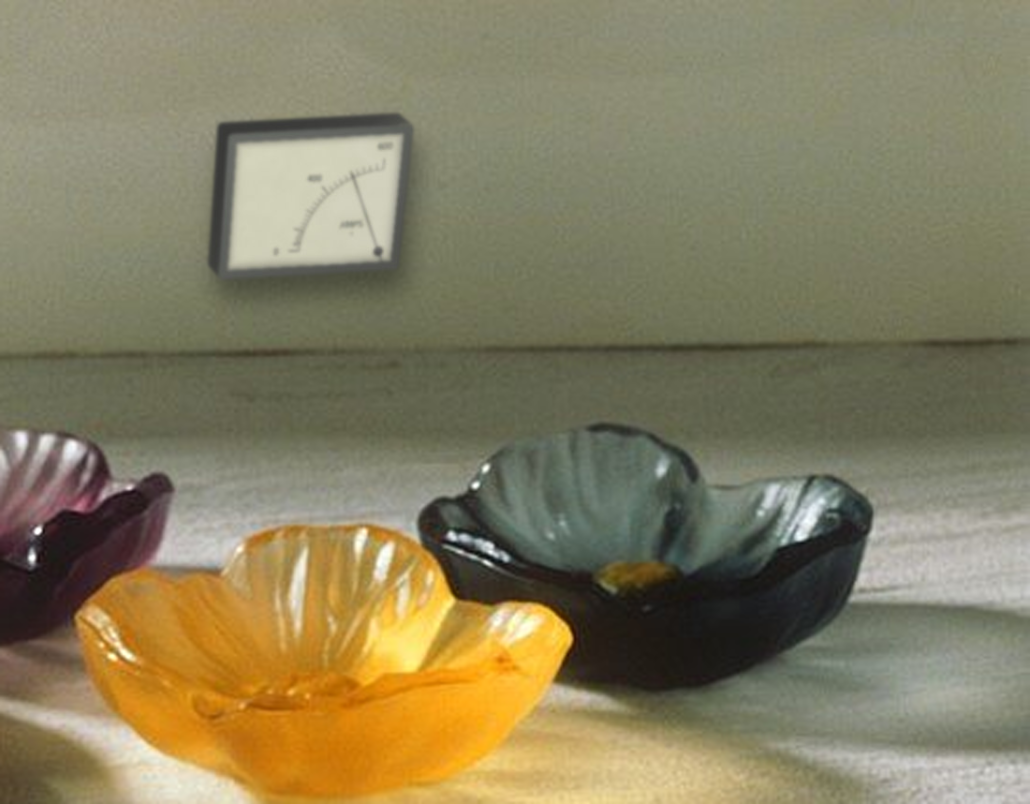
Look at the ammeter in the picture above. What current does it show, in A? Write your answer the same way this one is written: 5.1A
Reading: 500A
